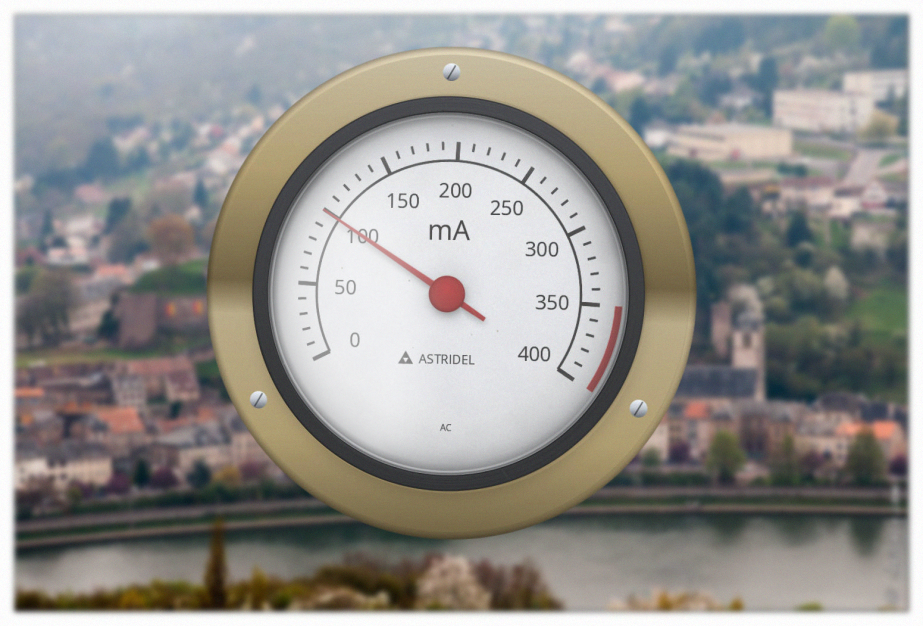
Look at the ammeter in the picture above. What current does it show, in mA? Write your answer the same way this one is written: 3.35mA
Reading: 100mA
